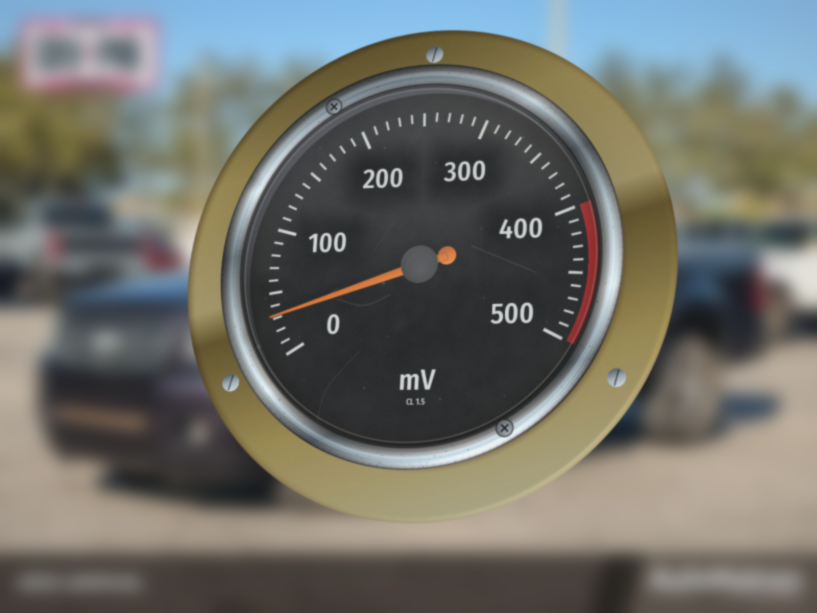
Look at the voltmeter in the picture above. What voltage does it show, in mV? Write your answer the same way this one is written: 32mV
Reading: 30mV
